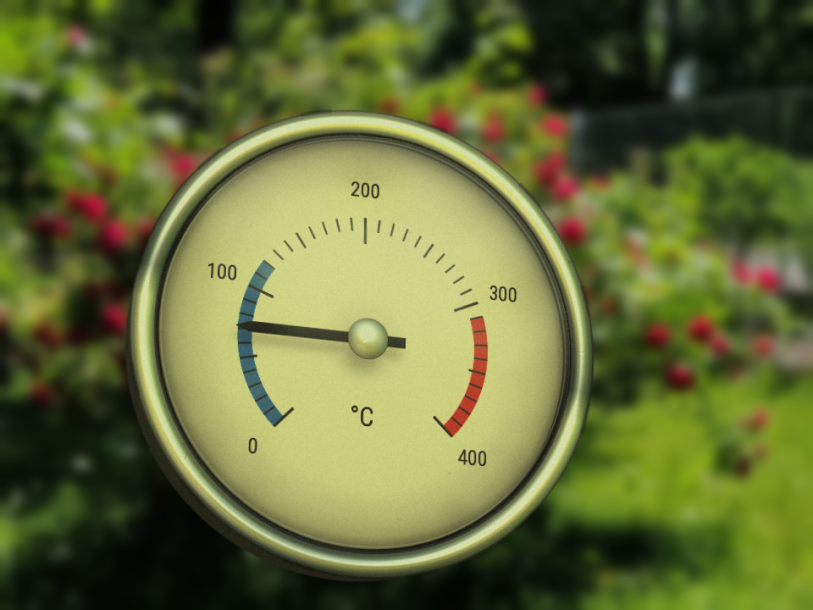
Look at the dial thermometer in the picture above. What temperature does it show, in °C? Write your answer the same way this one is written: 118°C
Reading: 70°C
